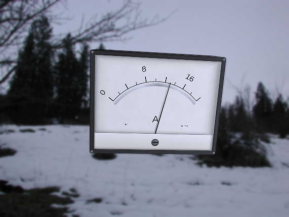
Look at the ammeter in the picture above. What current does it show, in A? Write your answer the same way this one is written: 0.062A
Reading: 13A
